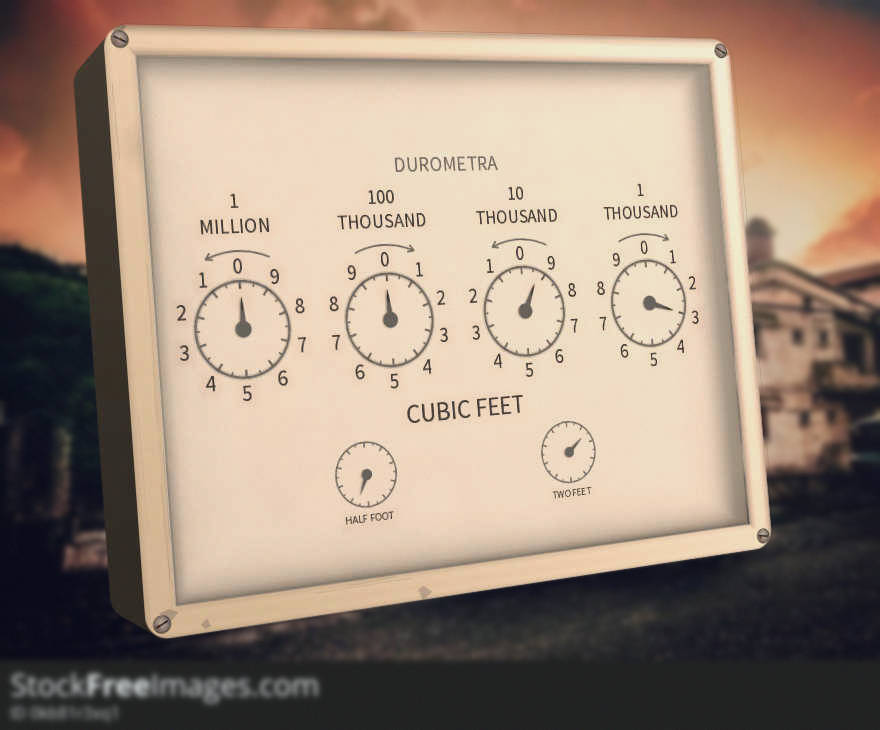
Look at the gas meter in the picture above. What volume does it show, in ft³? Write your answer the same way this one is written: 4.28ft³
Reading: 999300ft³
